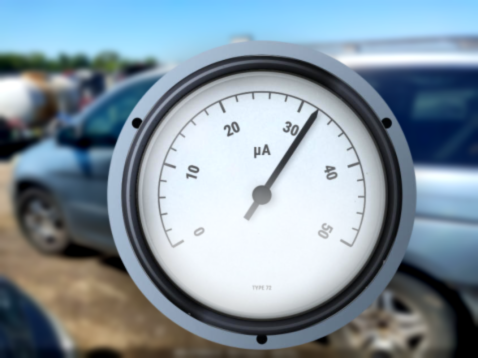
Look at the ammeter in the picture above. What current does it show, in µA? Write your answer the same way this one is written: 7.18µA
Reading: 32µA
